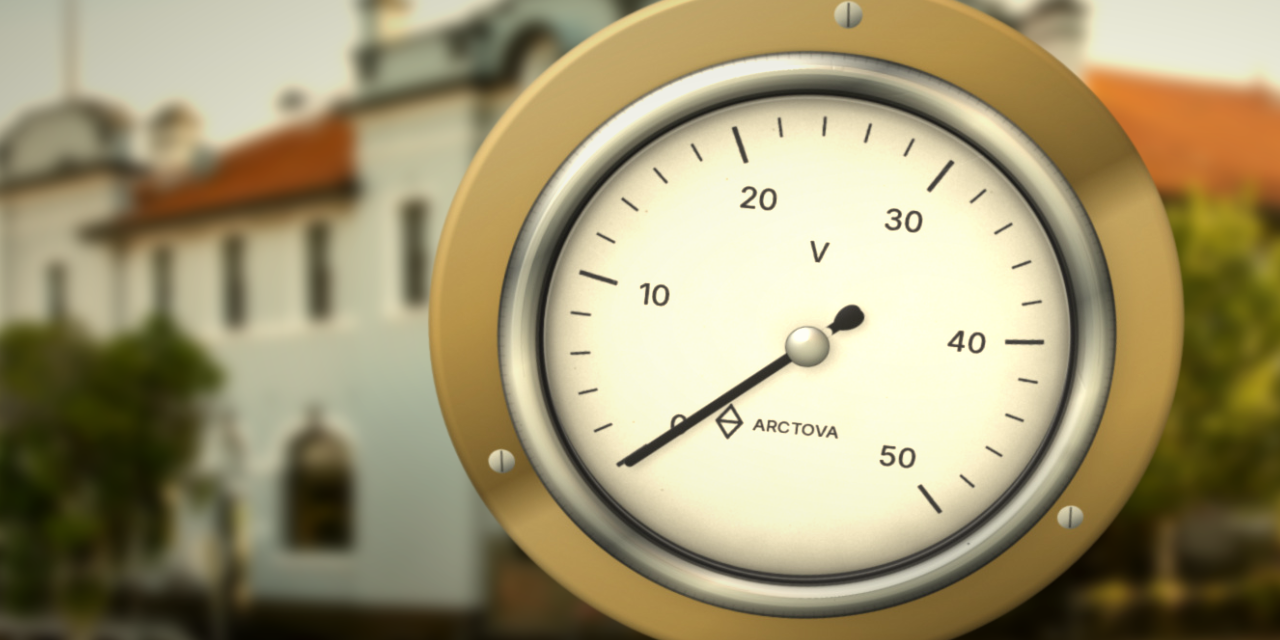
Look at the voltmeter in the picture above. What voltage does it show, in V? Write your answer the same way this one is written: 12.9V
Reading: 0V
